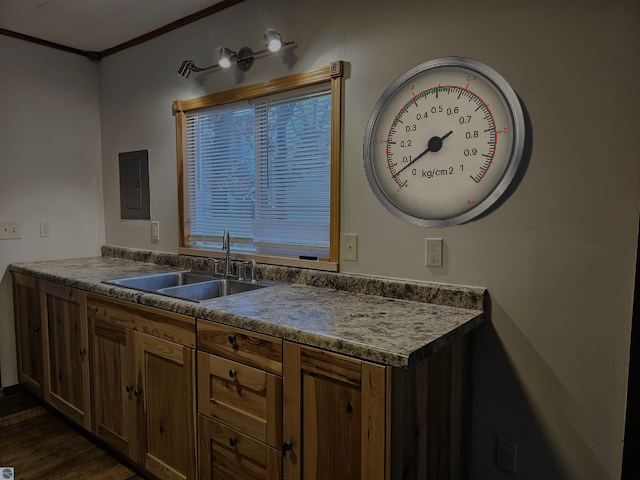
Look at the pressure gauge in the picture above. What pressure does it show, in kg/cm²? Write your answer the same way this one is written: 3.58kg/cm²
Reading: 0.05kg/cm²
